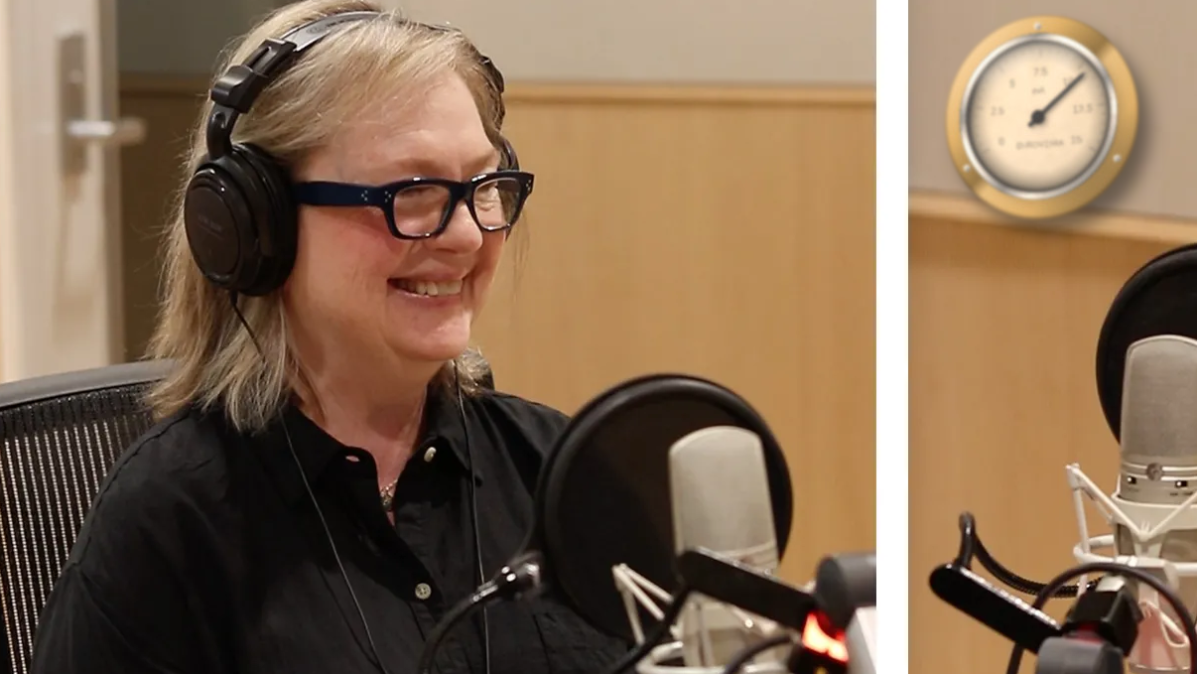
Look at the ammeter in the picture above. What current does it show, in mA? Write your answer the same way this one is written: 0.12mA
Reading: 10.5mA
